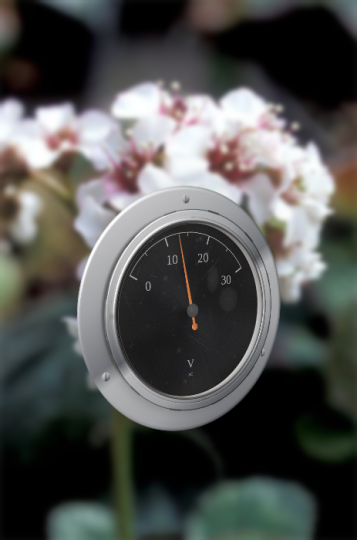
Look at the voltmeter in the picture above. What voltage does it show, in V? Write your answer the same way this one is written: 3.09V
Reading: 12.5V
